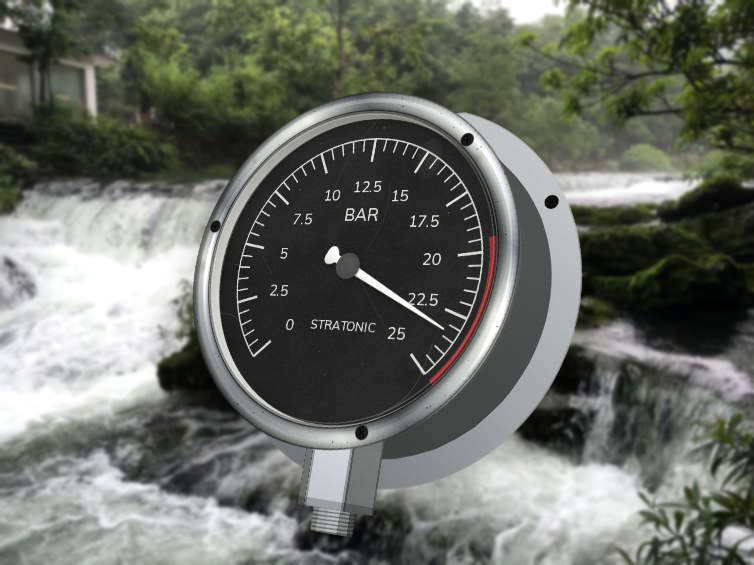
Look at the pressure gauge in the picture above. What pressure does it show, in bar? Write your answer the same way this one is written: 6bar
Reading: 23.25bar
